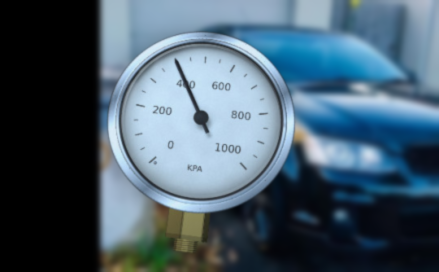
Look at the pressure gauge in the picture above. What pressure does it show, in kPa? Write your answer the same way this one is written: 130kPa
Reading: 400kPa
